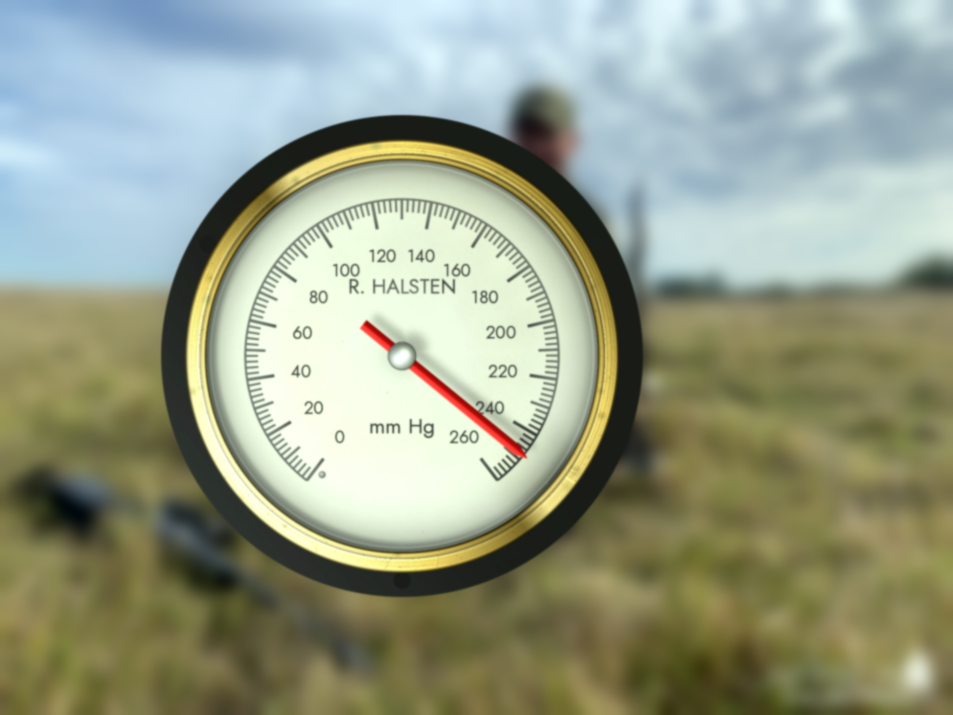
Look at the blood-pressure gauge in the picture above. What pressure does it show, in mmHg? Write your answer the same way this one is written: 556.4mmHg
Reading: 248mmHg
